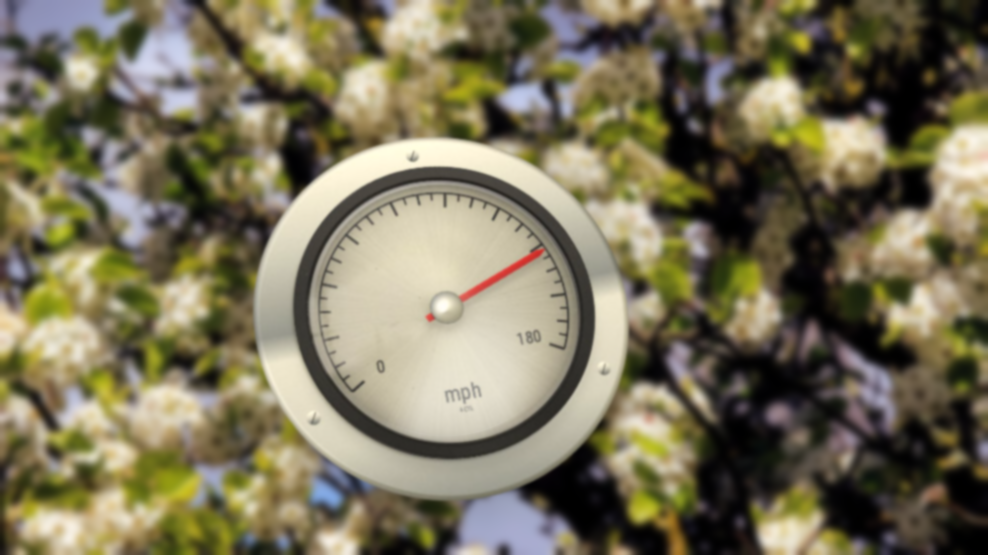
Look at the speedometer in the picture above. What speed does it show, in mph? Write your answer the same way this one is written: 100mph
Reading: 142.5mph
